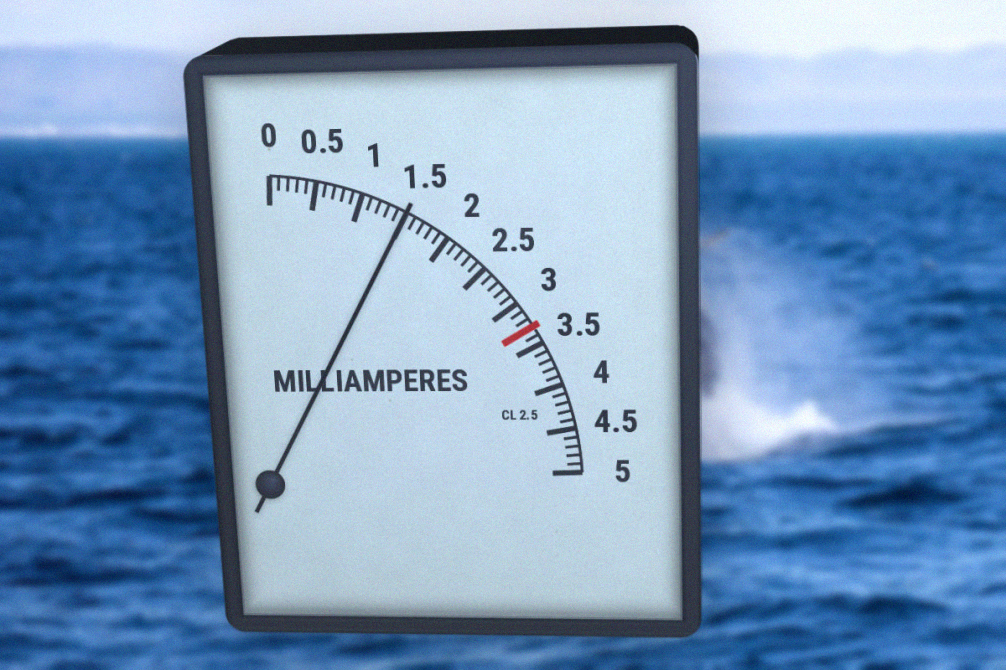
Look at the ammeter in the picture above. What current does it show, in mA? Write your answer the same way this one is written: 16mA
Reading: 1.5mA
